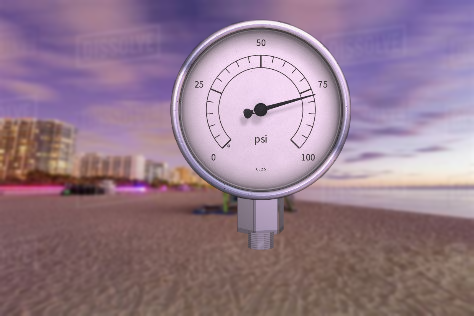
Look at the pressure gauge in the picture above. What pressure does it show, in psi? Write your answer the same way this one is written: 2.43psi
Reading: 77.5psi
